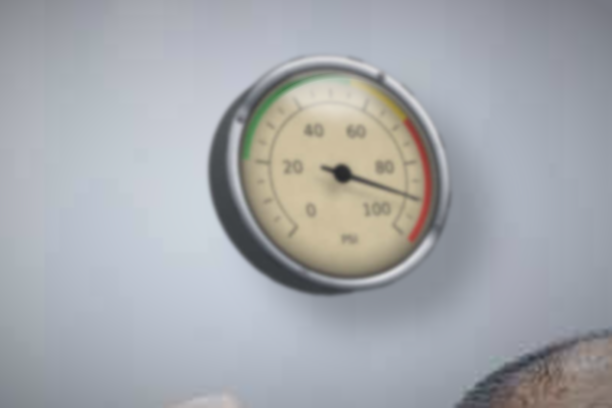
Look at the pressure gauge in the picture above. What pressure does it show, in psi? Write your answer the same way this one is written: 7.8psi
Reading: 90psi
